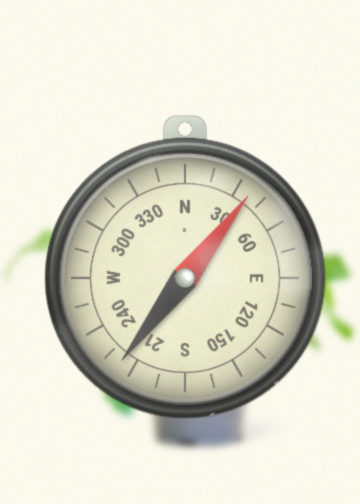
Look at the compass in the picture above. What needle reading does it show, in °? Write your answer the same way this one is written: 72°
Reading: 37.5°
